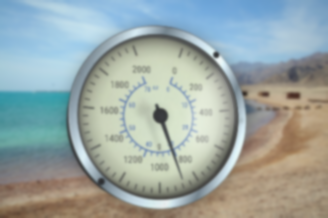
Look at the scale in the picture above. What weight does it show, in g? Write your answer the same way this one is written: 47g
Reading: 880g
